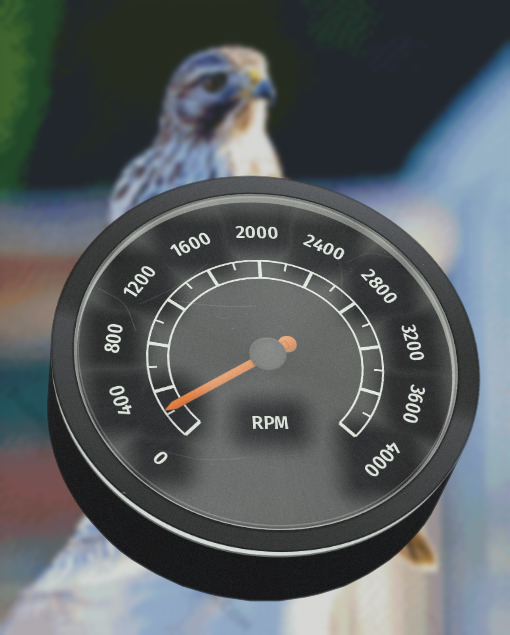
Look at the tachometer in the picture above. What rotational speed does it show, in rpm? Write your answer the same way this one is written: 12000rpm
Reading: 200rpm
